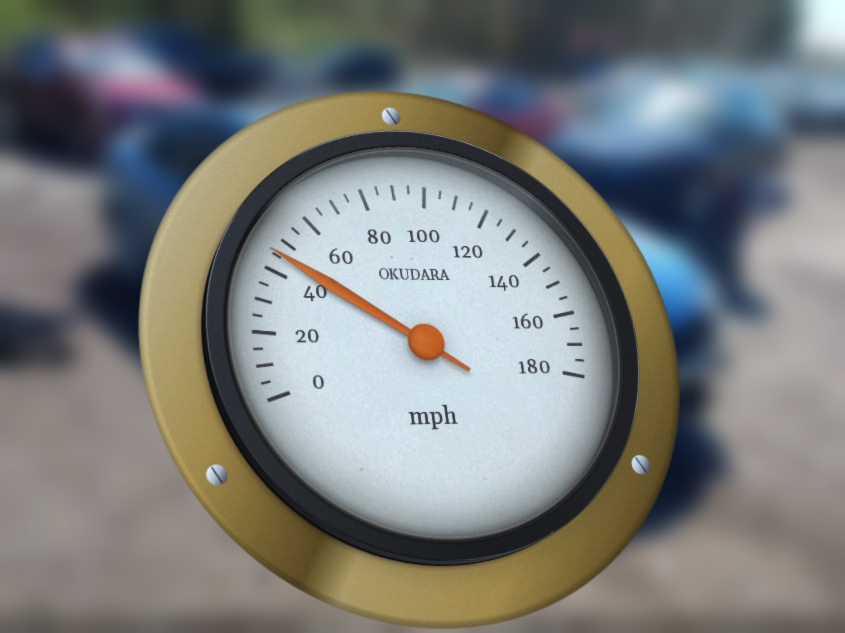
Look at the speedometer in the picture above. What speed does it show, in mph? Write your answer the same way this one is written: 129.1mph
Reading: 45mph
